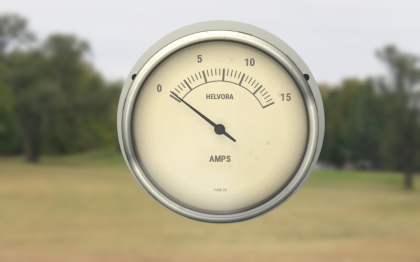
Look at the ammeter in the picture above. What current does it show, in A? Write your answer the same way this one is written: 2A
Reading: 0.5A
